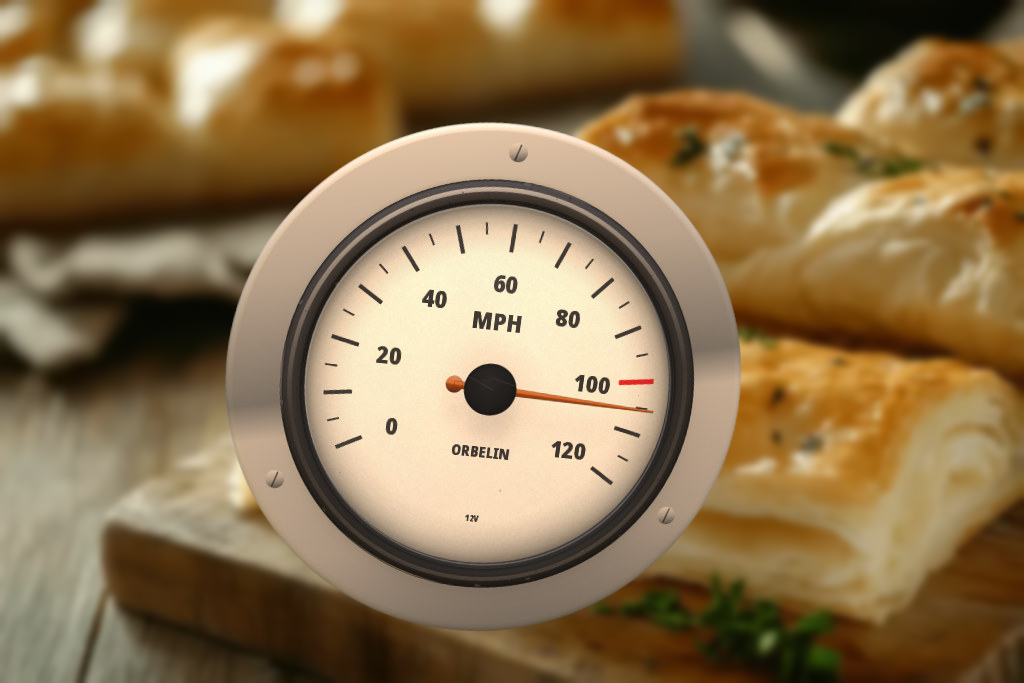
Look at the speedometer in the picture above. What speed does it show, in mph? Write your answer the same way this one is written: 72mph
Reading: 105mph
